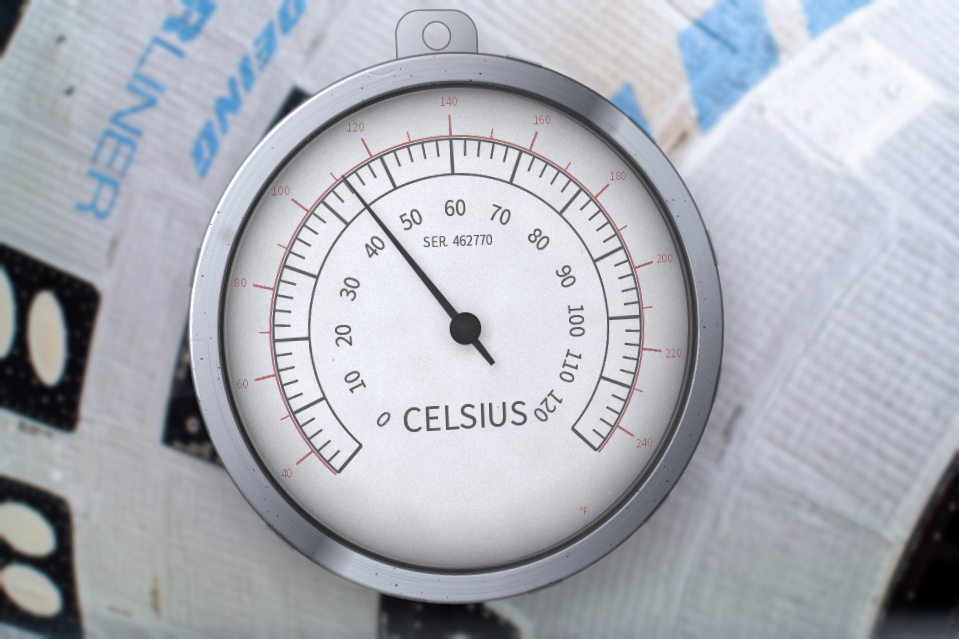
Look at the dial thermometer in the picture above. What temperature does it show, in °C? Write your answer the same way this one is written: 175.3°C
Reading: 44°C
